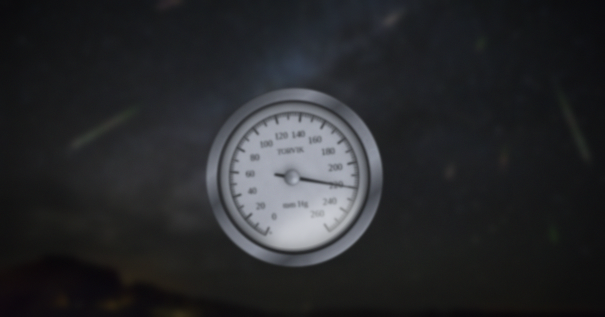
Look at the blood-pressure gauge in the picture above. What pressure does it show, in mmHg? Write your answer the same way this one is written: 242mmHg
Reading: 220mmHg
